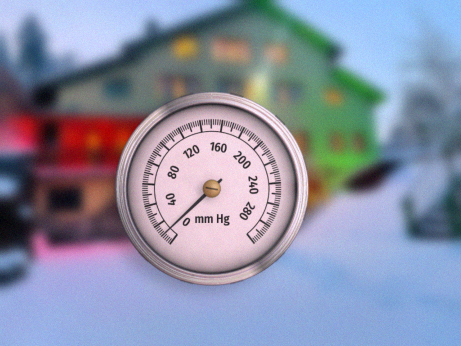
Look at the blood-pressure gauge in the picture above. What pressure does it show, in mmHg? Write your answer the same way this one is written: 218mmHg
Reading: 10mmHg
